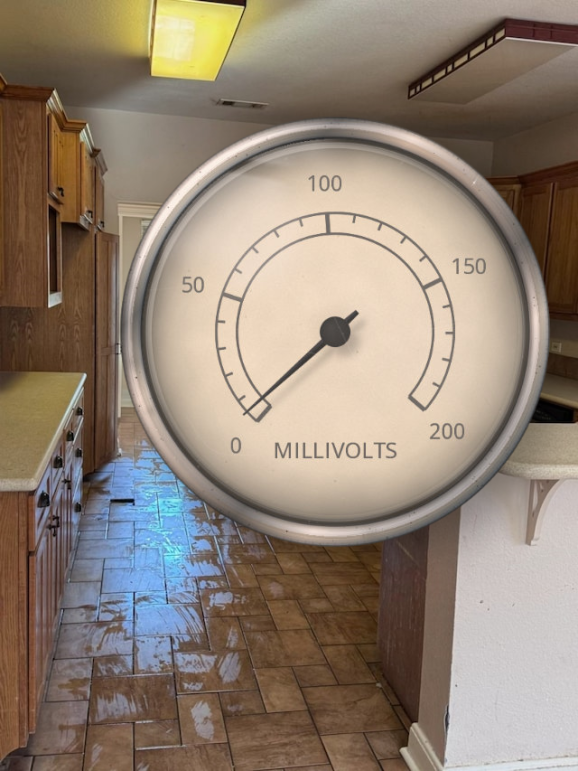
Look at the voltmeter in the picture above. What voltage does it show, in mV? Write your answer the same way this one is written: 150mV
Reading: 5mV
